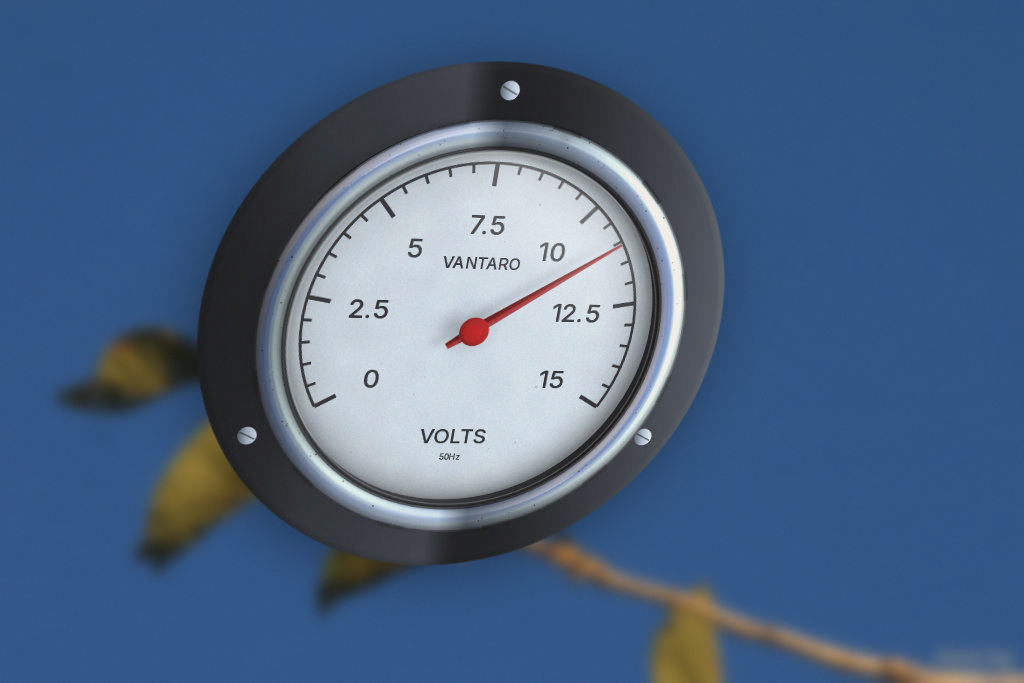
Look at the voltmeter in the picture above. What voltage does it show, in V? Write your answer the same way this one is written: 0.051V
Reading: 11V
